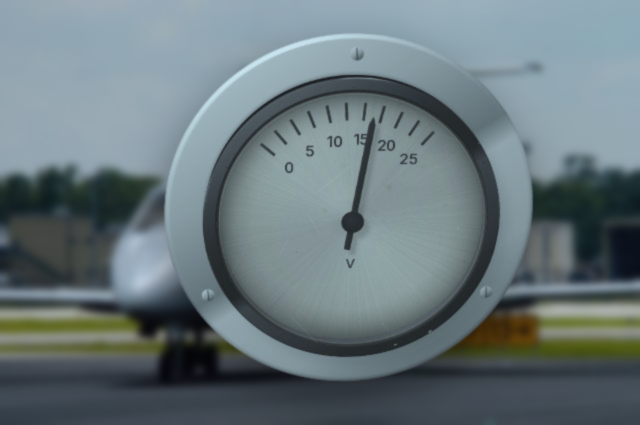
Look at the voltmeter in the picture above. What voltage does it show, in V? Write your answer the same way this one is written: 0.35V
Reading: 16.25V
